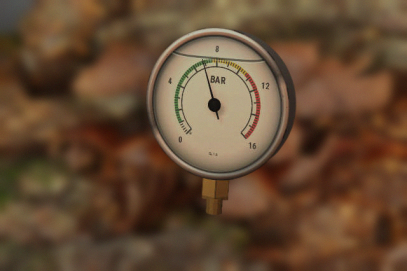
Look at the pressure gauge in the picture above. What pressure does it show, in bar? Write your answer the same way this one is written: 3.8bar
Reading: 7bar
